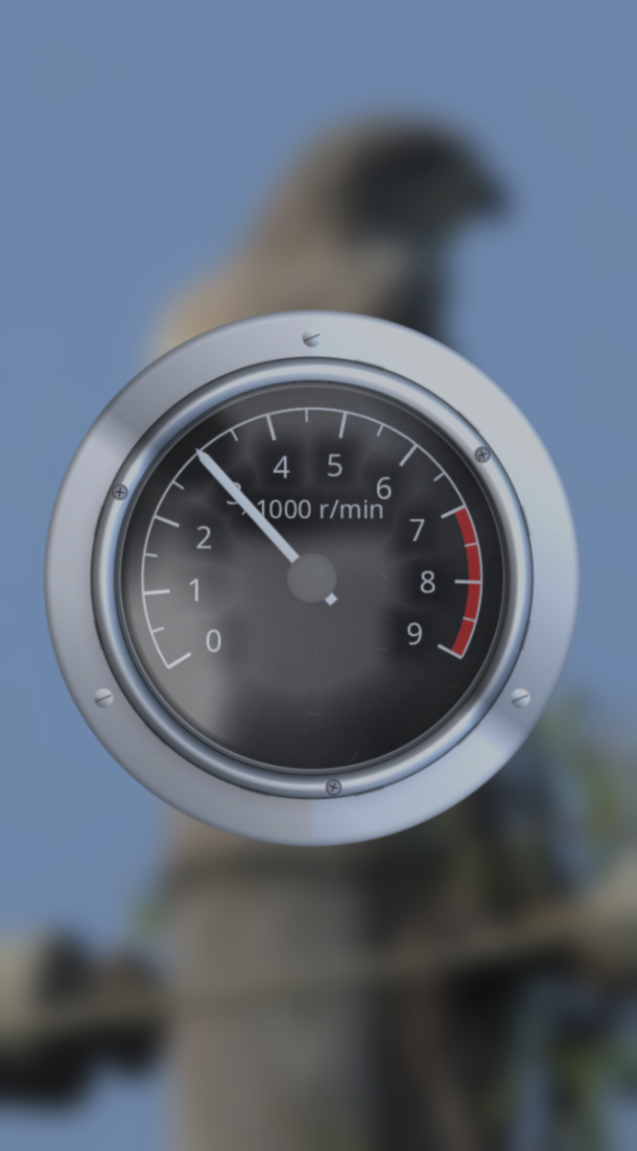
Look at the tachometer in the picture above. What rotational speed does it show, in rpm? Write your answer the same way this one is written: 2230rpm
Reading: 3000rpm
